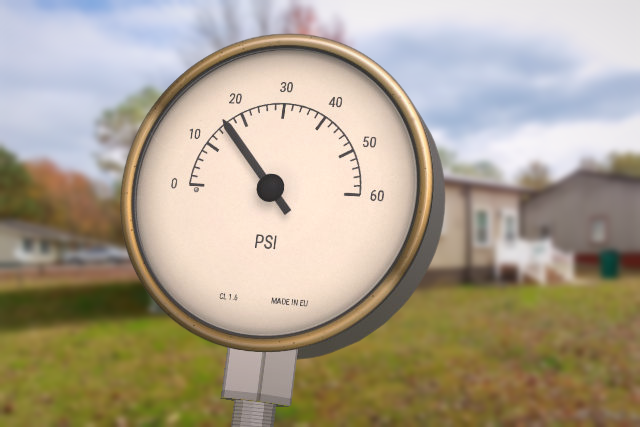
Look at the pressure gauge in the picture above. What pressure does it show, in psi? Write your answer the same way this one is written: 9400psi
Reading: 16psi
